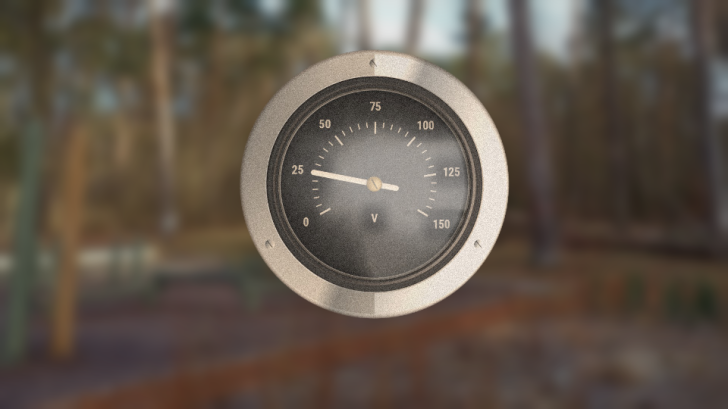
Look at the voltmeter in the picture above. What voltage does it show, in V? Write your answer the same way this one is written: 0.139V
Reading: 25V
